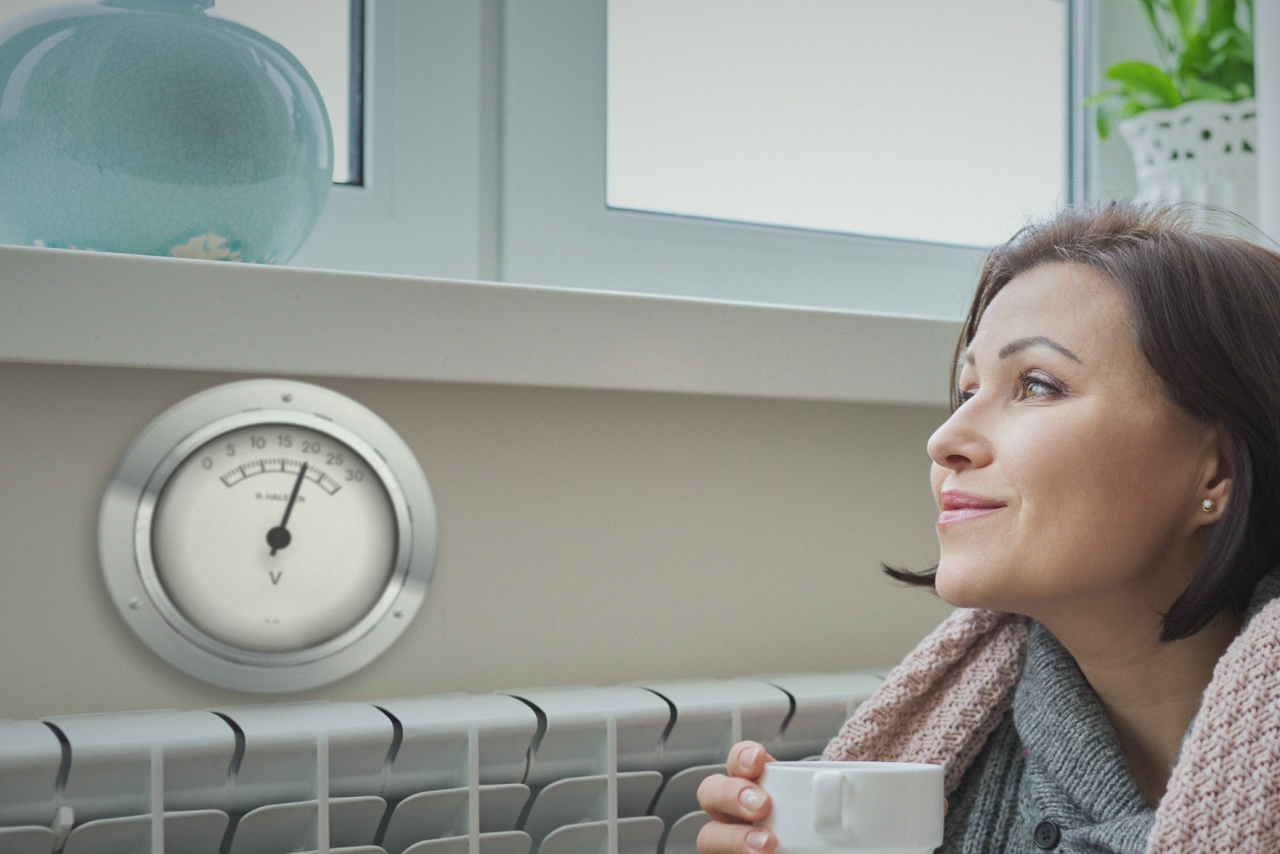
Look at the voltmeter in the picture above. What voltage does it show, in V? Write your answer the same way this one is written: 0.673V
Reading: 20V
